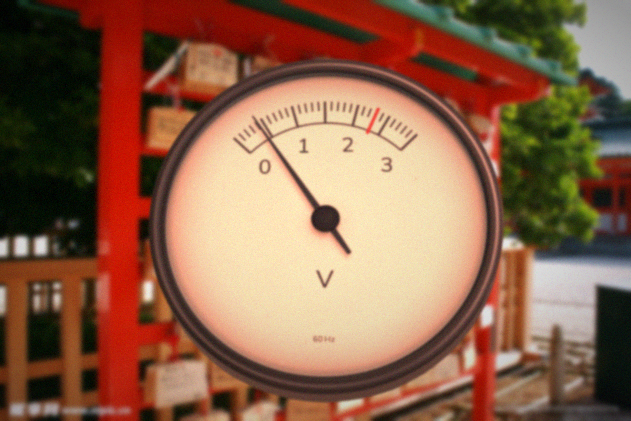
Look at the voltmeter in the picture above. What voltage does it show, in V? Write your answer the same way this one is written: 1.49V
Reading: 0.4V
